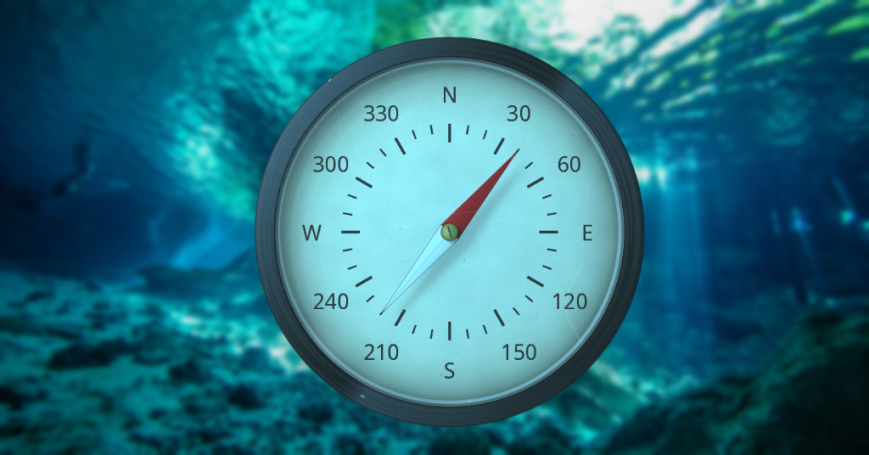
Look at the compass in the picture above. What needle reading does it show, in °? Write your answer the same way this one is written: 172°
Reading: 40°
